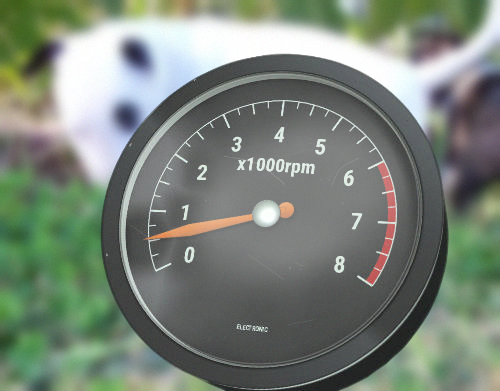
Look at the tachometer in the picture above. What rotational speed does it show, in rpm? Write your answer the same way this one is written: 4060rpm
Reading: 500rpm
